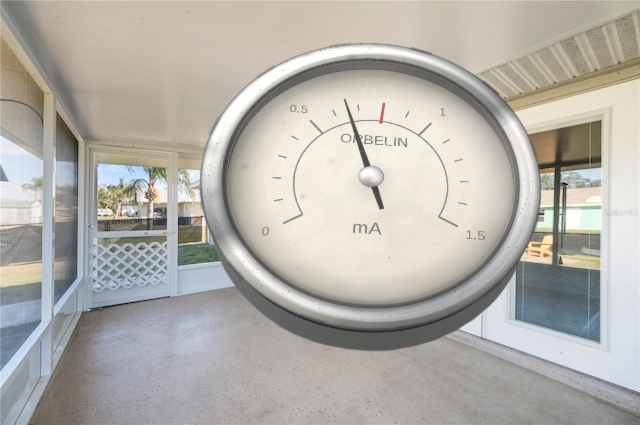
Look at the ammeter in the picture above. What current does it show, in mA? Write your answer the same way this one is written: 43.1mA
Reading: 0.65mA
